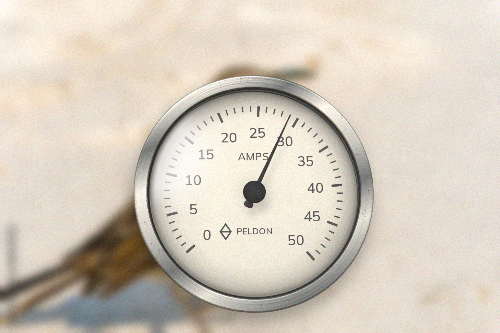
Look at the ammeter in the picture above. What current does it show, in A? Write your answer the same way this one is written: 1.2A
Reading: 29A
